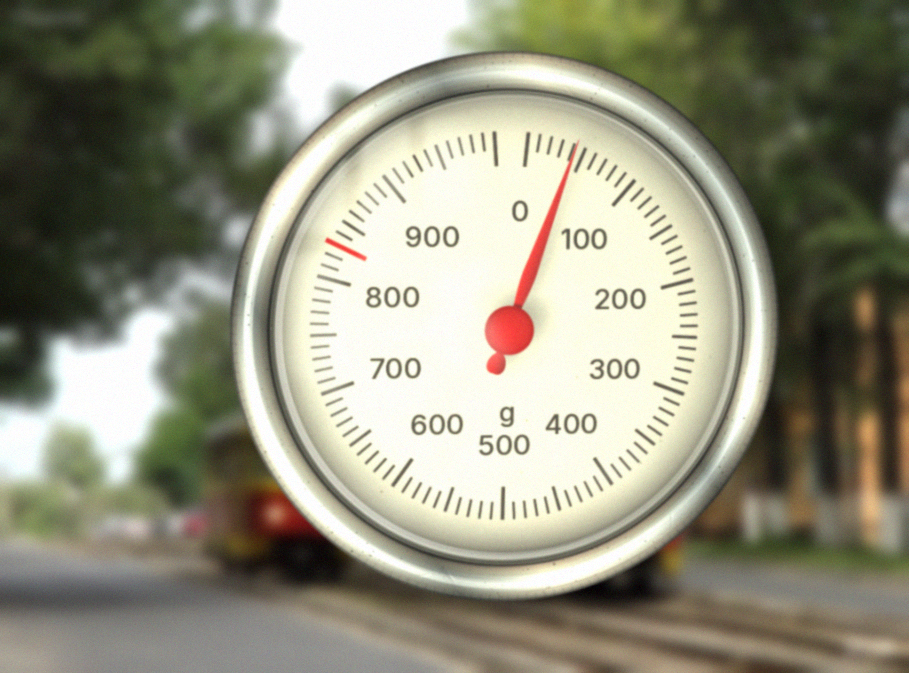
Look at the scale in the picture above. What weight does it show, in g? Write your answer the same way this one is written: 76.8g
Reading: 40g
